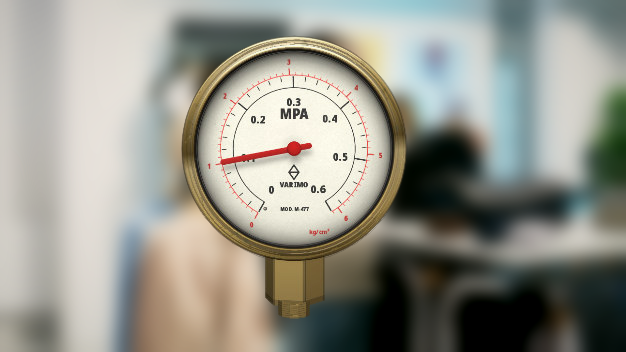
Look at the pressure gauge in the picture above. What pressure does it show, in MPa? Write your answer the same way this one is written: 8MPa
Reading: 0.1MPa
